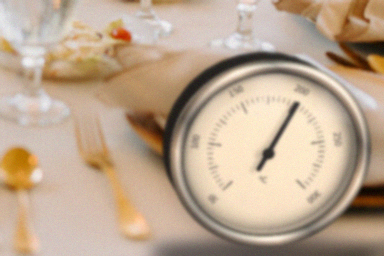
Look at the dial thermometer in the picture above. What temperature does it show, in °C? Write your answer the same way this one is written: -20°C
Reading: 200°C
